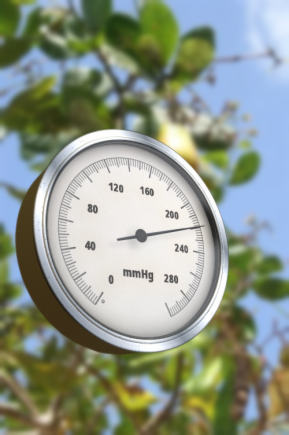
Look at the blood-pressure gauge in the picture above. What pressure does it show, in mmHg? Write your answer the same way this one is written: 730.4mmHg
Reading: 220mmHg
